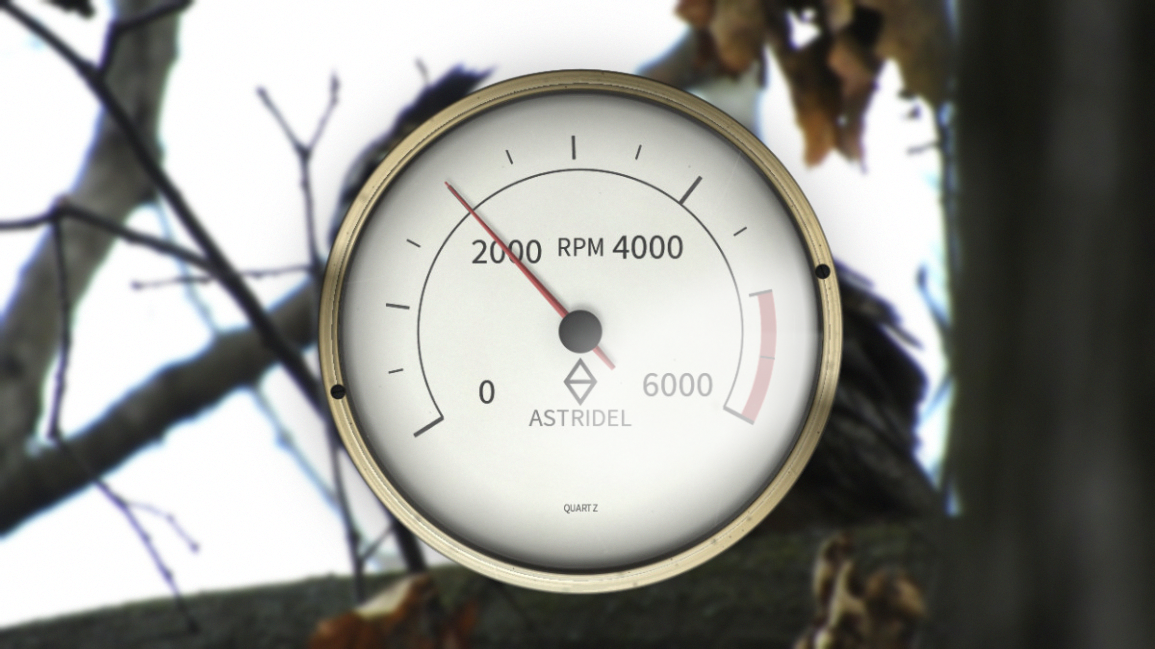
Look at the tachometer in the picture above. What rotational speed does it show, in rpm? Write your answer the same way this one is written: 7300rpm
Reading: 2000rpm
